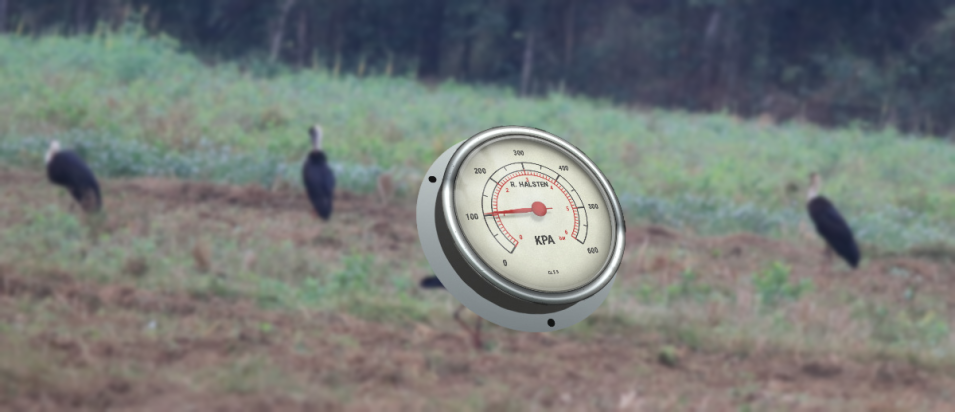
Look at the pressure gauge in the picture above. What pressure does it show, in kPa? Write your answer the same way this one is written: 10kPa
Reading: 100kPa
